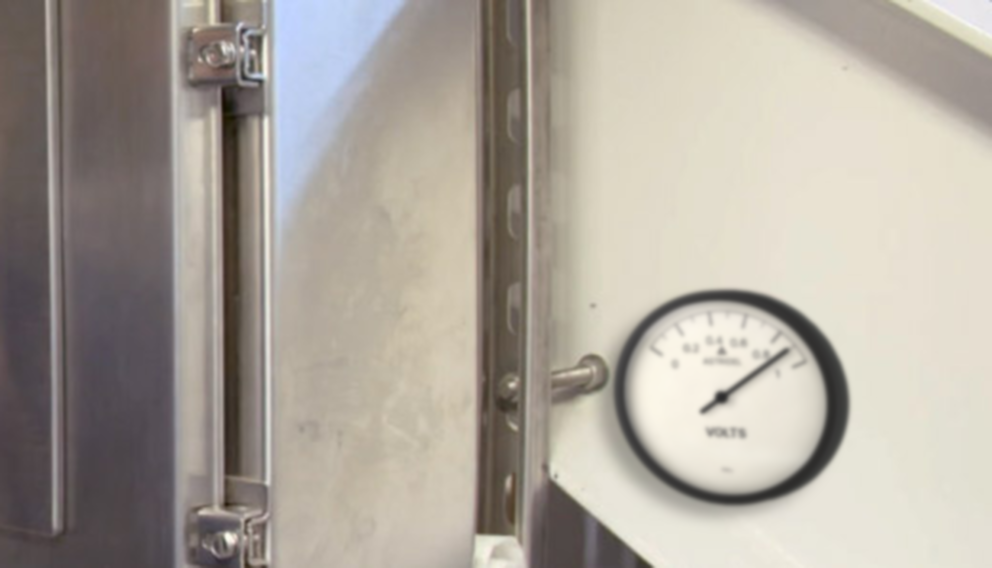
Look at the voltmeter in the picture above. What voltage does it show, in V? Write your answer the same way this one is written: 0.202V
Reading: 0.9V
